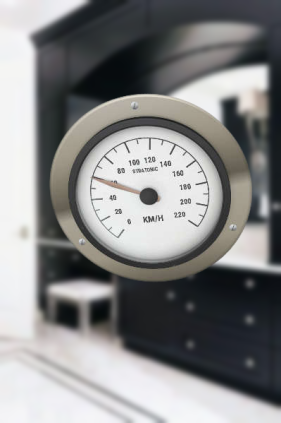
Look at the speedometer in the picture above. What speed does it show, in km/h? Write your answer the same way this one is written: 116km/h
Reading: 60km/h
